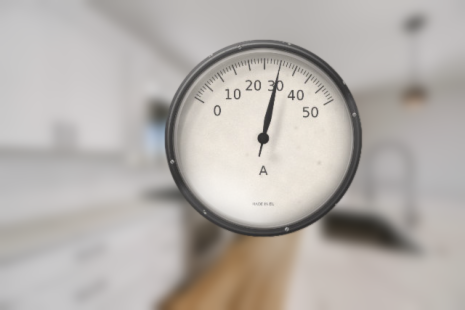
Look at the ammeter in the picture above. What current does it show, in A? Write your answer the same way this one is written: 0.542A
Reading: 30A
